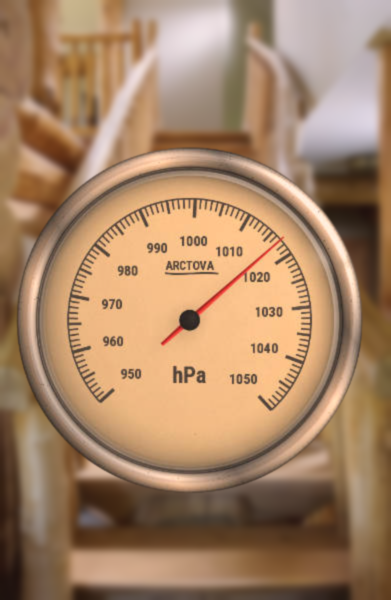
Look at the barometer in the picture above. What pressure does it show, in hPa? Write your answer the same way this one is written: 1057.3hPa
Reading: 1017hPa
